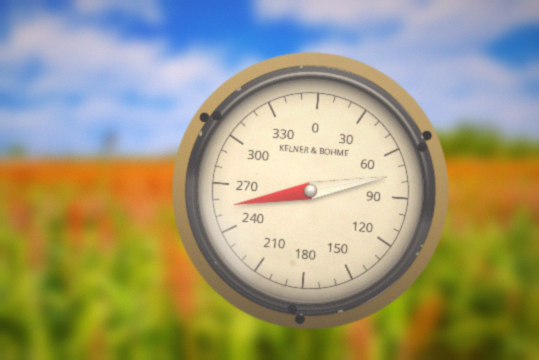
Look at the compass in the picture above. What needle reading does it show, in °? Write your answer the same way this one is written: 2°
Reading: 255°
